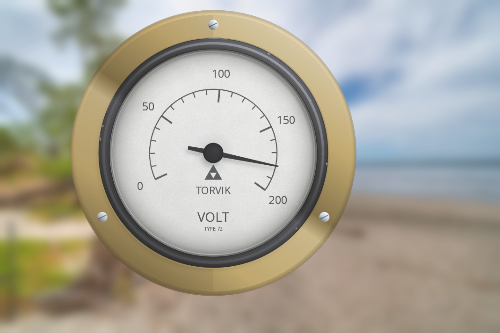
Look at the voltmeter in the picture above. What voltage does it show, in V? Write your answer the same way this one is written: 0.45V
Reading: 180V
